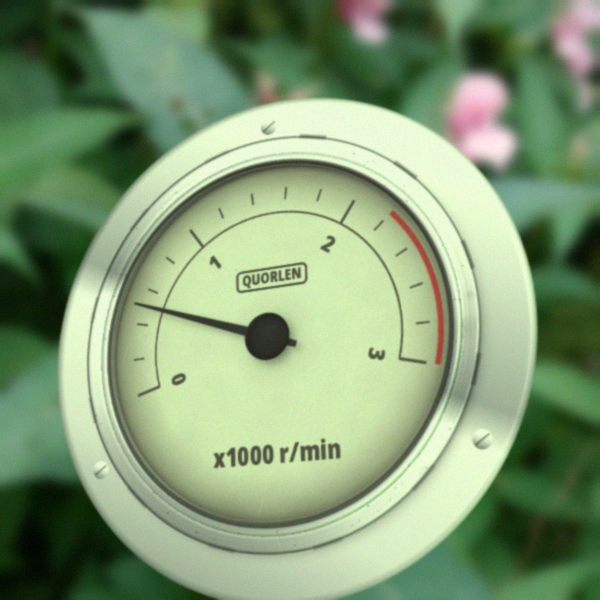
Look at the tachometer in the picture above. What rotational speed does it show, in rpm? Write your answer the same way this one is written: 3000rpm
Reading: 500rpm
